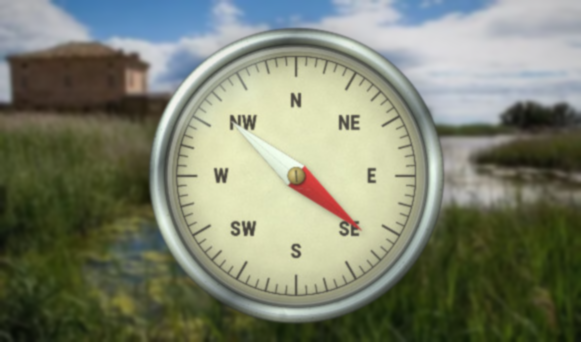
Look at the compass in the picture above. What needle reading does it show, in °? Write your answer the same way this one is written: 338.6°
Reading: 130°
